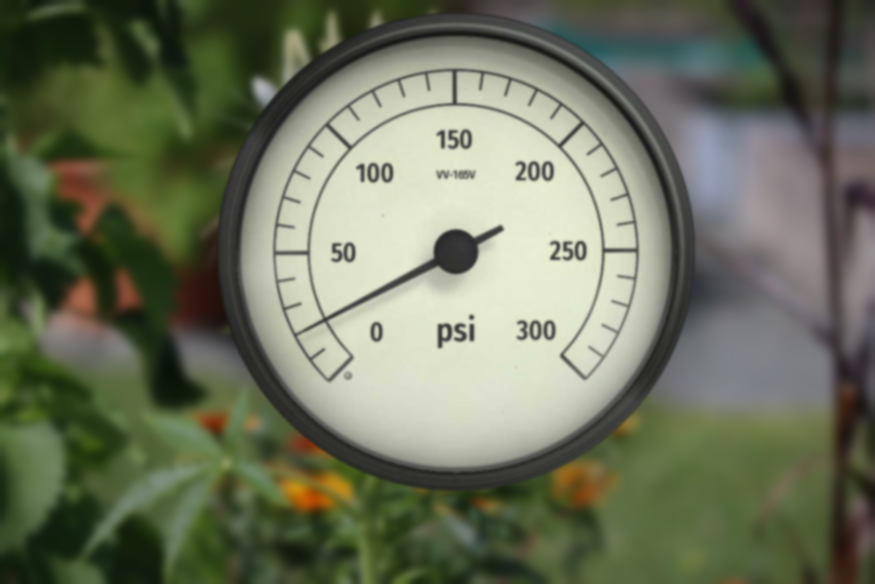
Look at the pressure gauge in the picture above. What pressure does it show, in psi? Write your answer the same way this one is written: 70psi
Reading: 20psi
